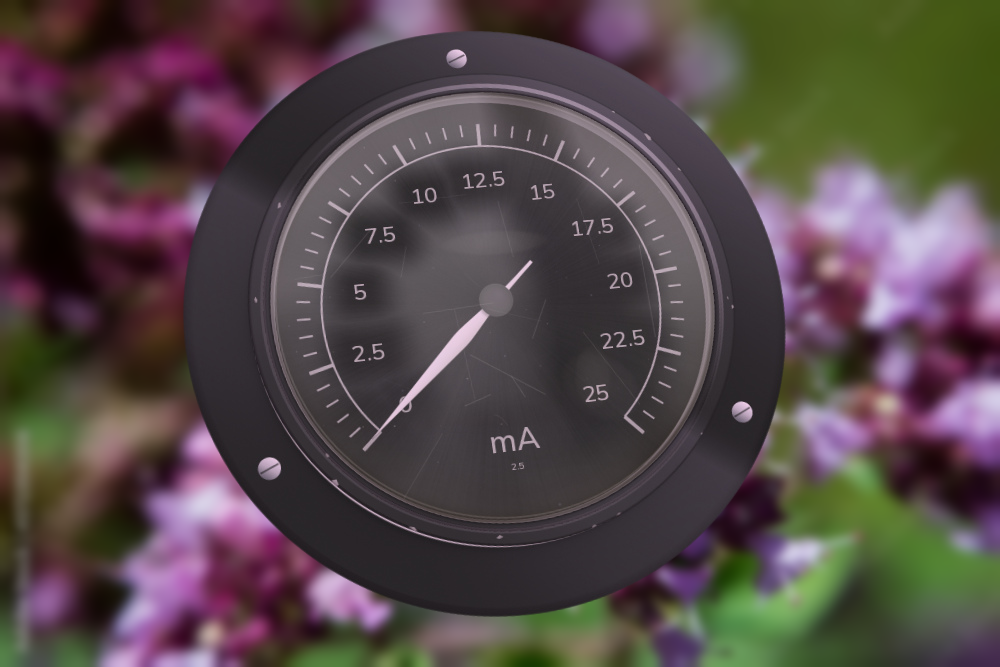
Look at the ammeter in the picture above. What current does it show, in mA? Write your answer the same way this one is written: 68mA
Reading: 0mA
